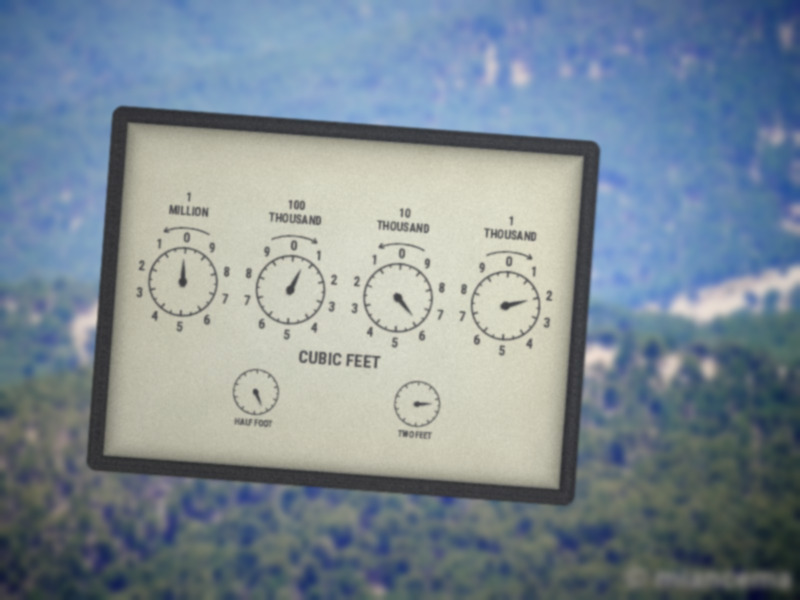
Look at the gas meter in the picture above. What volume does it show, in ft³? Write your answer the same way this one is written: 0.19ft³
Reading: 6200ft³
